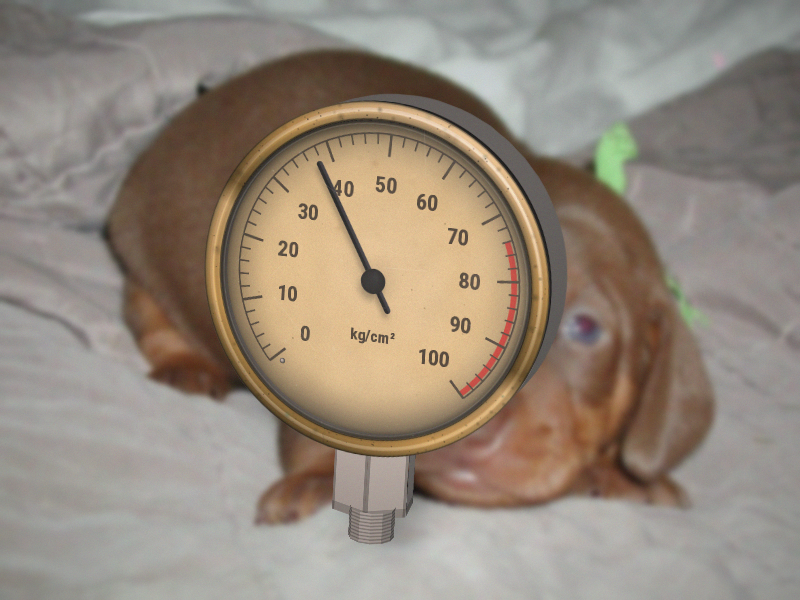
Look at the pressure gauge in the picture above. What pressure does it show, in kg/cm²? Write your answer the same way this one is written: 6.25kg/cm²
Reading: 38kg/cm²
